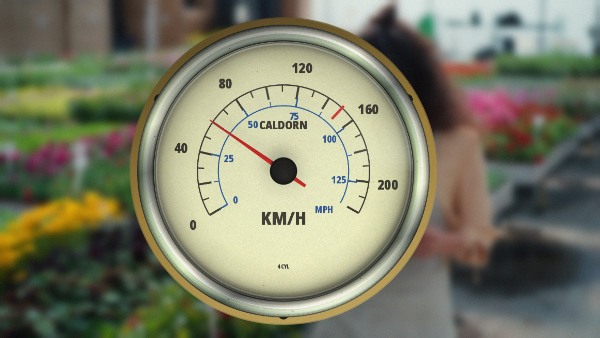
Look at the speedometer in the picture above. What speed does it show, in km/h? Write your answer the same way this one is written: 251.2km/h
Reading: 60km/h
